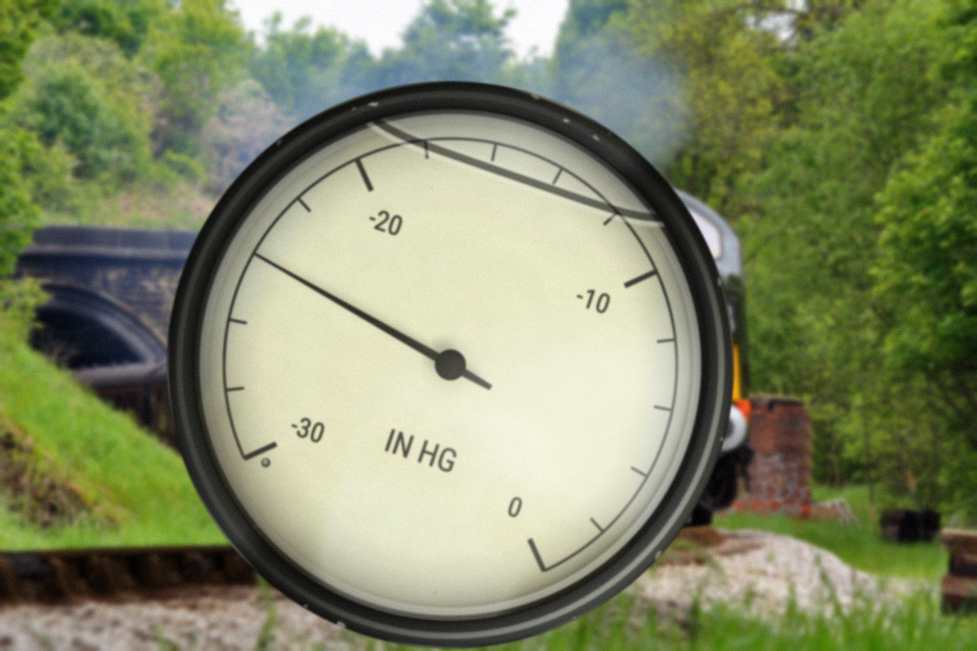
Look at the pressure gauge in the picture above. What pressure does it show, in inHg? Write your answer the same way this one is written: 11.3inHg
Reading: -24inHg
